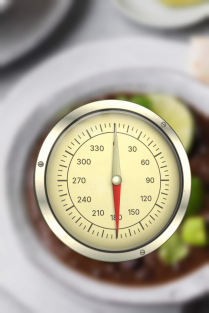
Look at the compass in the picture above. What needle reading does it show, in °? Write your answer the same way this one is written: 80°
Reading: 180°
